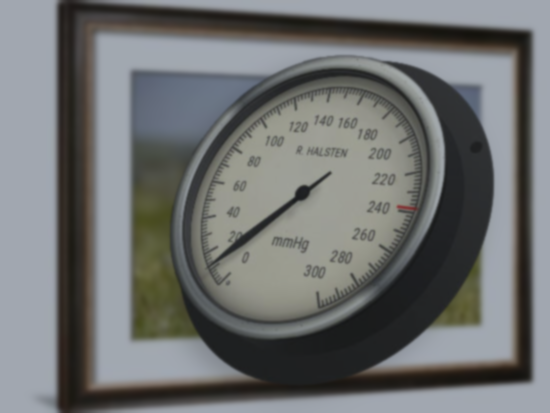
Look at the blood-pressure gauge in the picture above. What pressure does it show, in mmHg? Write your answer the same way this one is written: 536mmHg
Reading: 10mmHg
